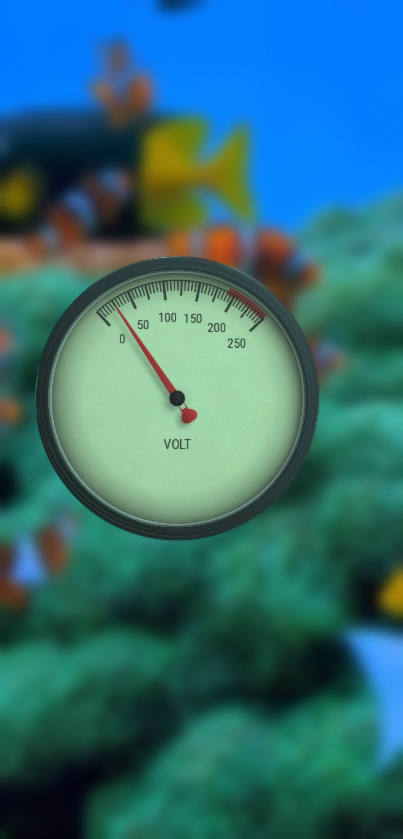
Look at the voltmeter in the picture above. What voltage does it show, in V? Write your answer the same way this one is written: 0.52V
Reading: 25V
